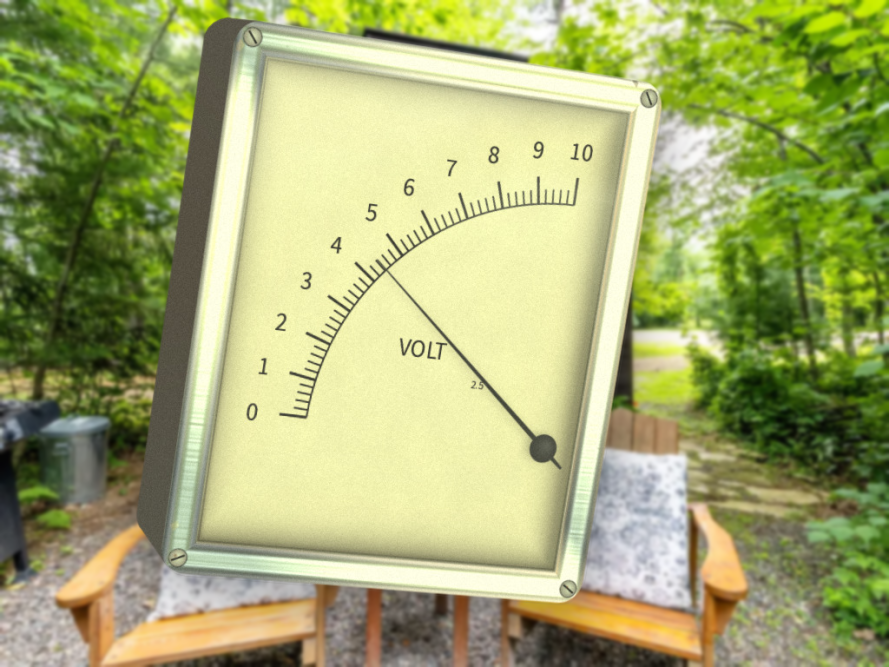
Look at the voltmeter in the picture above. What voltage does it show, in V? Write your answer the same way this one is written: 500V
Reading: 4.4V
